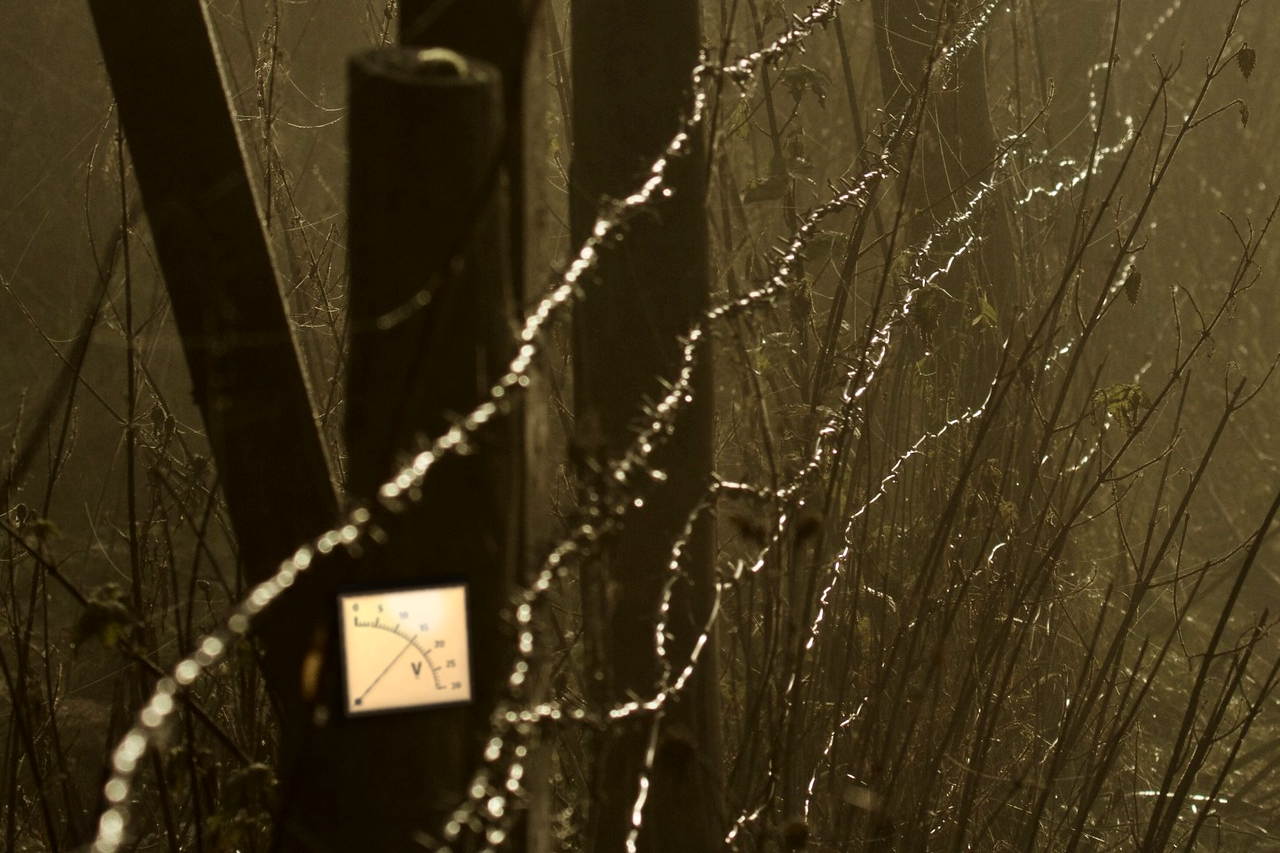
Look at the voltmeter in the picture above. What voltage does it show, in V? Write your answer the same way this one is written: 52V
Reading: 15V
